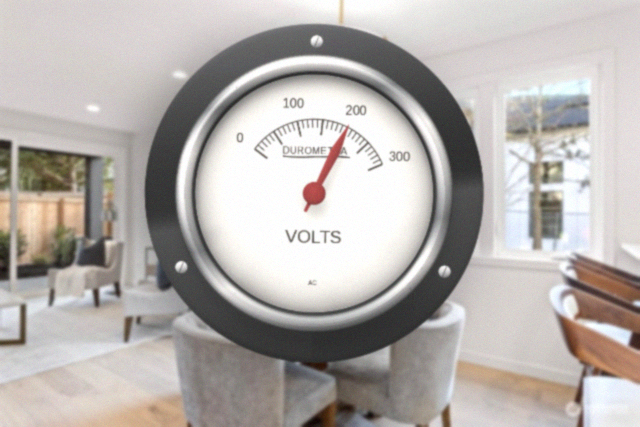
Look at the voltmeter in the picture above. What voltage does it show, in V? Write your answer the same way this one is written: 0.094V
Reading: 200V
